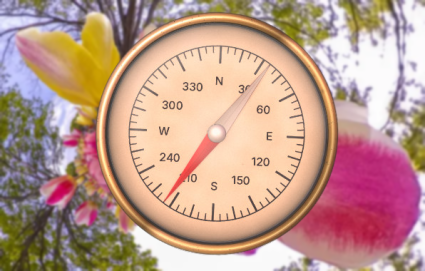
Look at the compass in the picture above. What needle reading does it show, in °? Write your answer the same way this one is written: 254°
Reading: 215°
